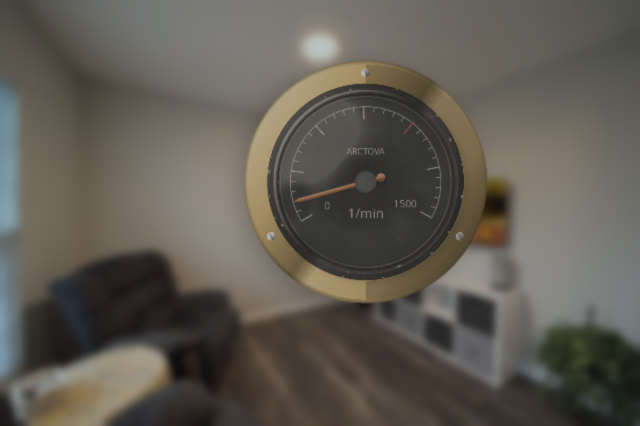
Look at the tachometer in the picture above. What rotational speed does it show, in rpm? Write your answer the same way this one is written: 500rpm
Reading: 100rpm
